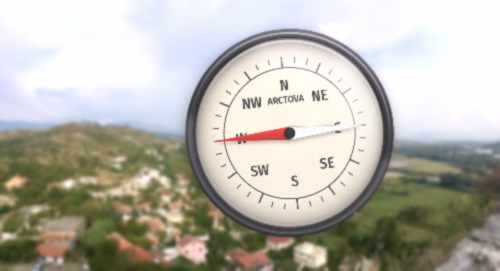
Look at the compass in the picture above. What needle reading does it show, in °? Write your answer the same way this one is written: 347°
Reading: 270°
